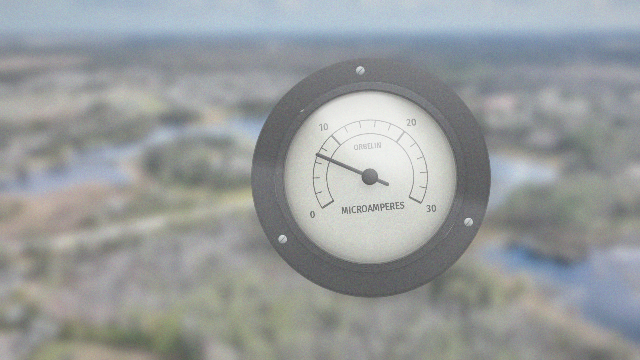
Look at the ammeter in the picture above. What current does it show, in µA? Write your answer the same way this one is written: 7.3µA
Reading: 7µA
